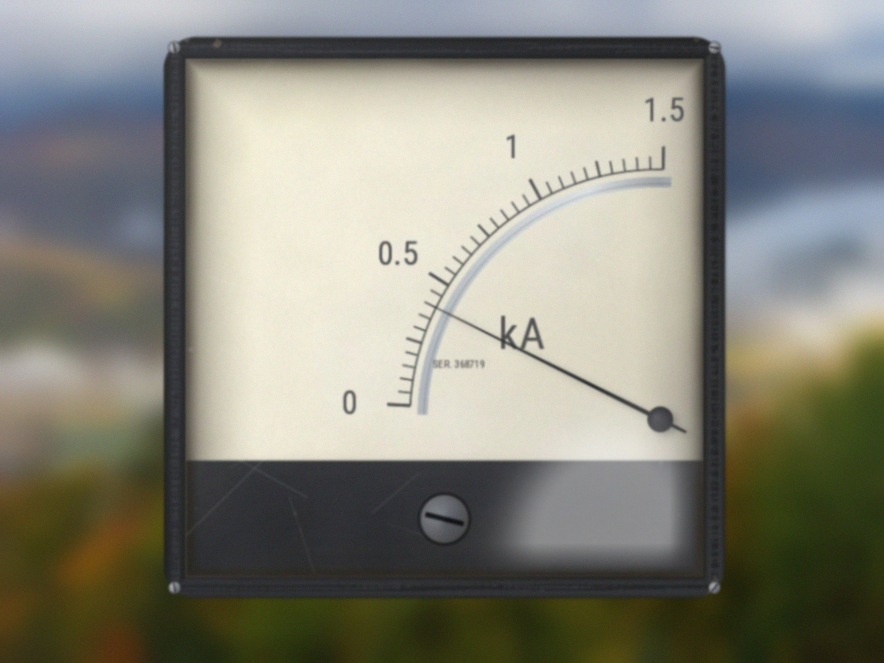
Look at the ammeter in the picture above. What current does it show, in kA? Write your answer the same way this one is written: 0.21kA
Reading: 0.4kA
